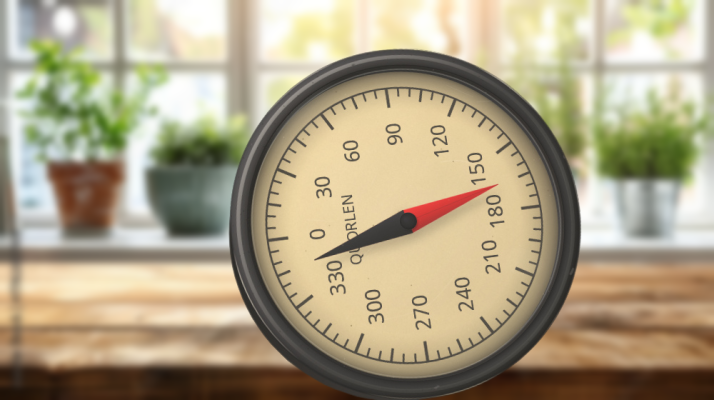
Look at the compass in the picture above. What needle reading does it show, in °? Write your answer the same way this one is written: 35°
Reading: 165°
